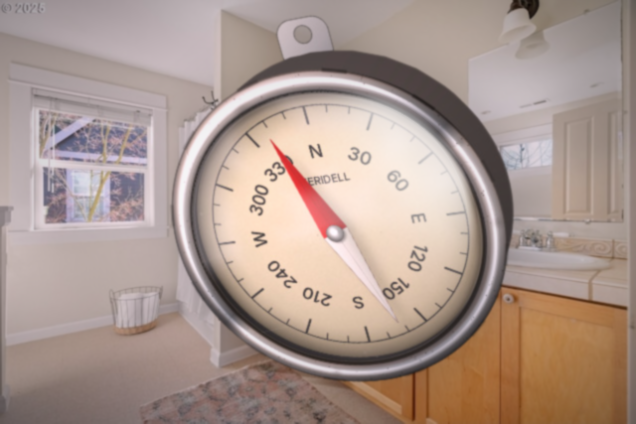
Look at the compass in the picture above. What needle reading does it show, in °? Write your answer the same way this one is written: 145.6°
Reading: 340°
